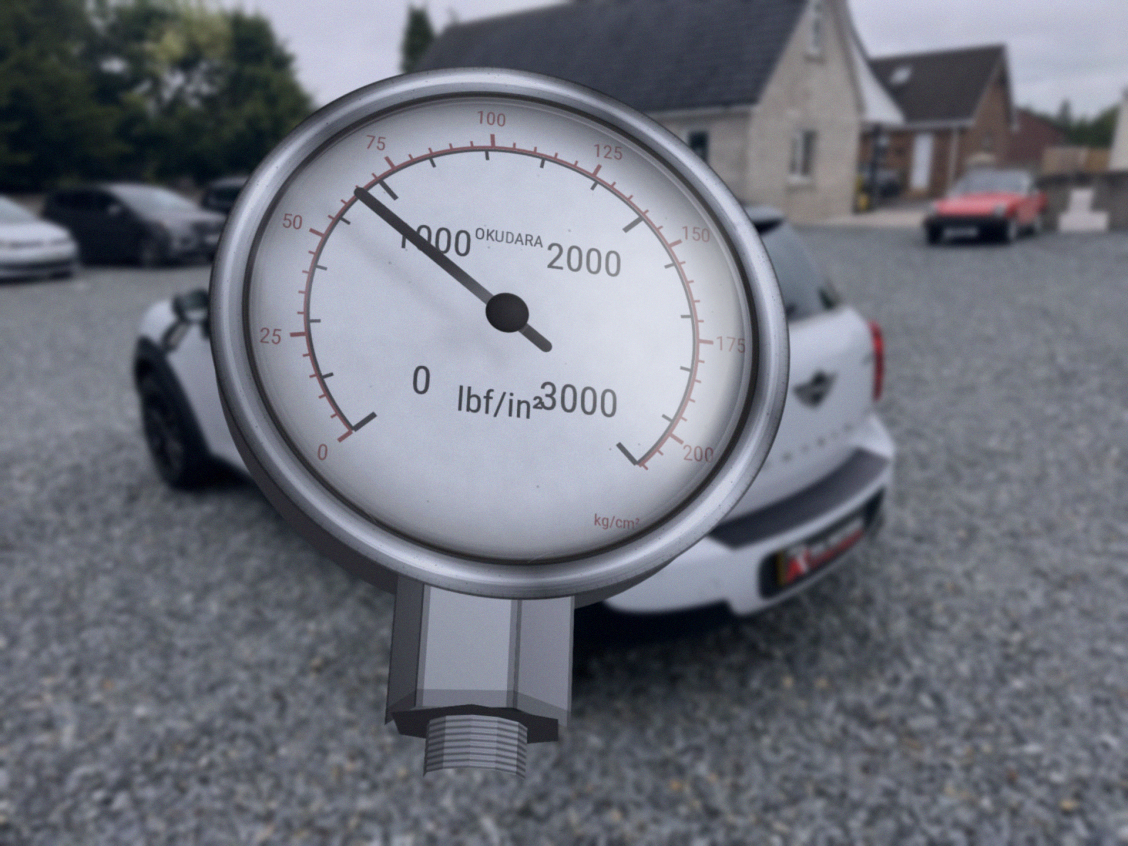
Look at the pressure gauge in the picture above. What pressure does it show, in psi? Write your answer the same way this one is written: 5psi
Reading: 900psi
